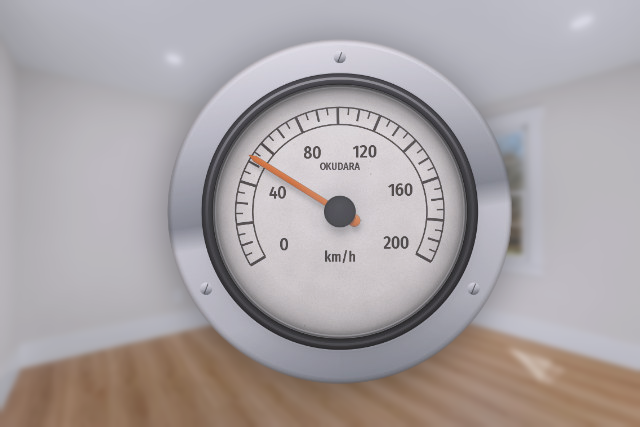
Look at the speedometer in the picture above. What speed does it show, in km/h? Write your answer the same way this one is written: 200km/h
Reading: 52.5km/h
